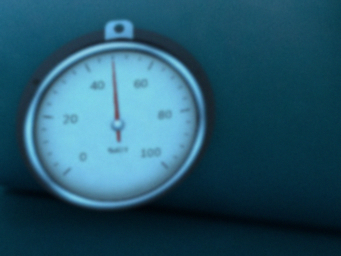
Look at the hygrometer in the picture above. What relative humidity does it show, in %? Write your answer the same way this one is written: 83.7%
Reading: 48%
